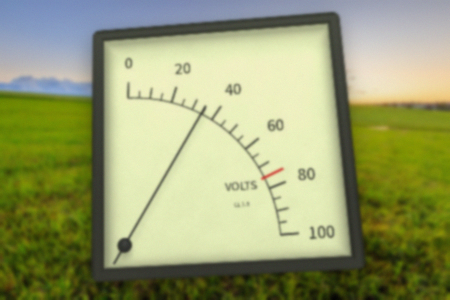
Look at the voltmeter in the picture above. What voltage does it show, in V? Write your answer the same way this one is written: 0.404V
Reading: 35V
